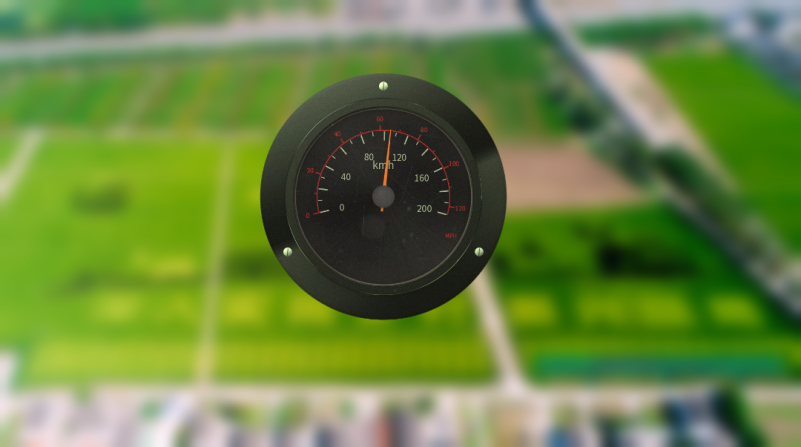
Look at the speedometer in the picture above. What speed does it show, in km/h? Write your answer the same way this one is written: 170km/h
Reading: 105km/h
